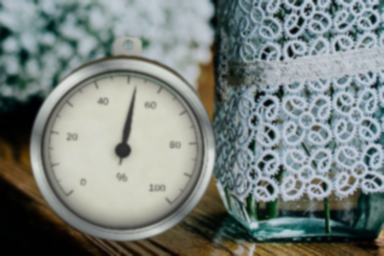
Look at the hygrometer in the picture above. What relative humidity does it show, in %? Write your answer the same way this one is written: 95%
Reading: 52.5%
